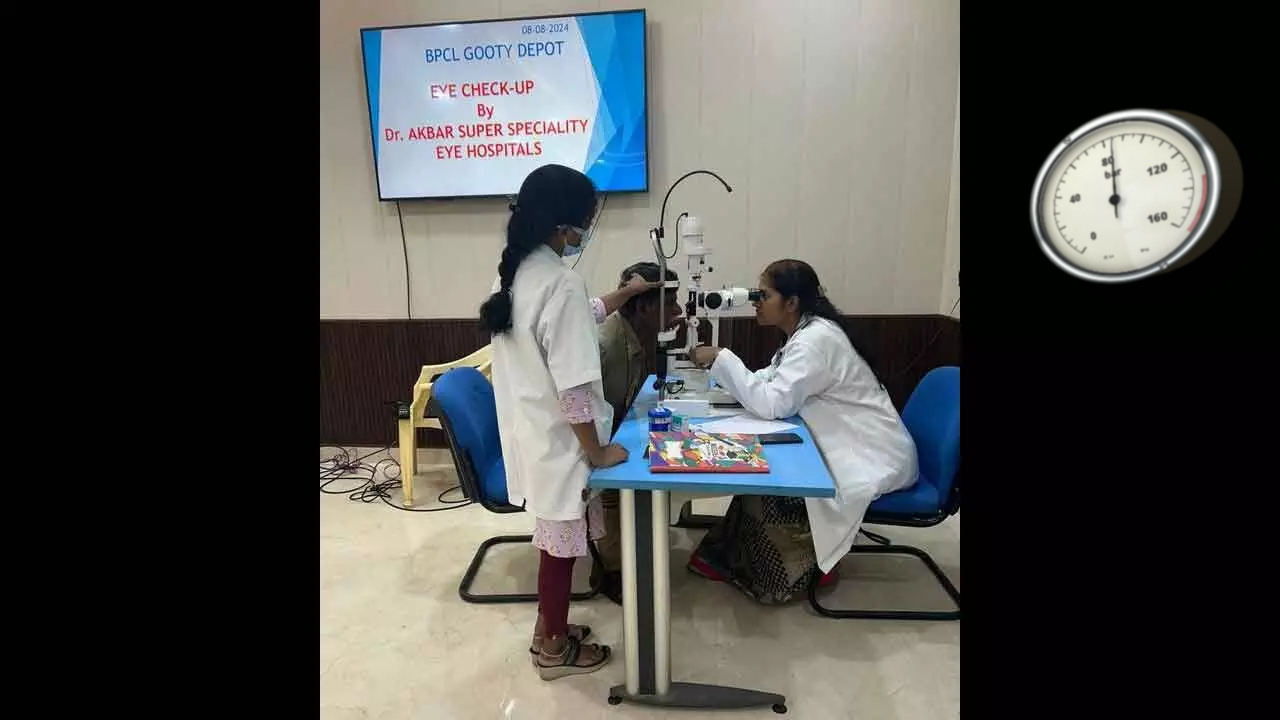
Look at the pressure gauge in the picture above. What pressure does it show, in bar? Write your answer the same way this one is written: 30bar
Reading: 85bar
